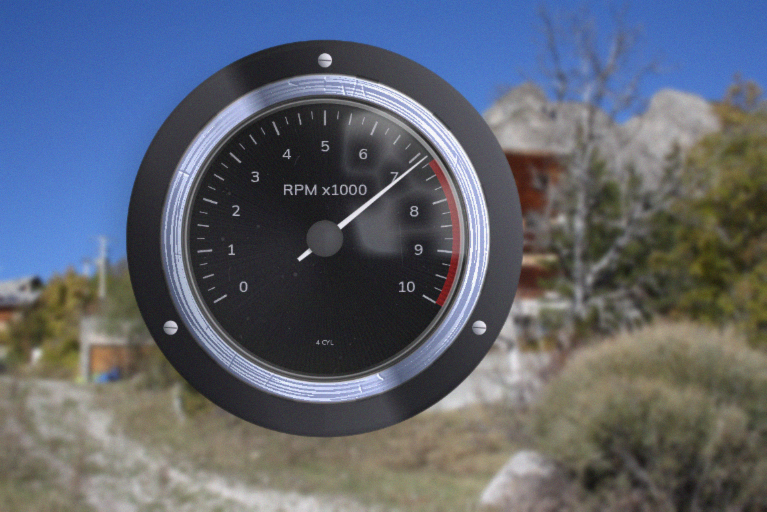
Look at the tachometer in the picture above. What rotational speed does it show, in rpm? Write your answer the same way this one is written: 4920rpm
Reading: 7125rpm
